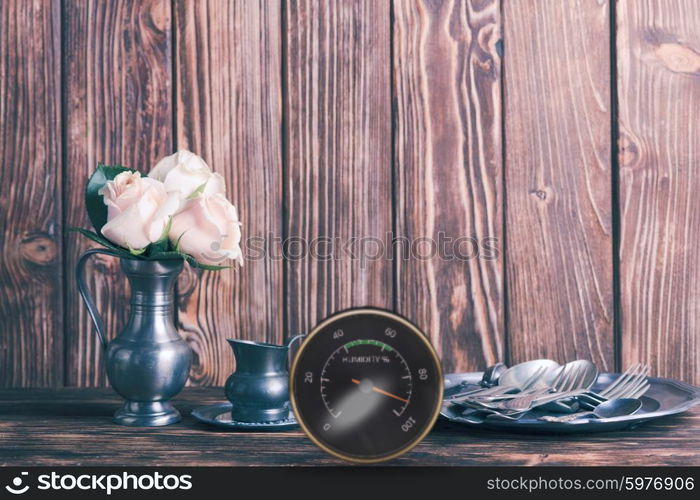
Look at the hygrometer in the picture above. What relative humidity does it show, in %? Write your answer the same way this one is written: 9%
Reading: 92%
